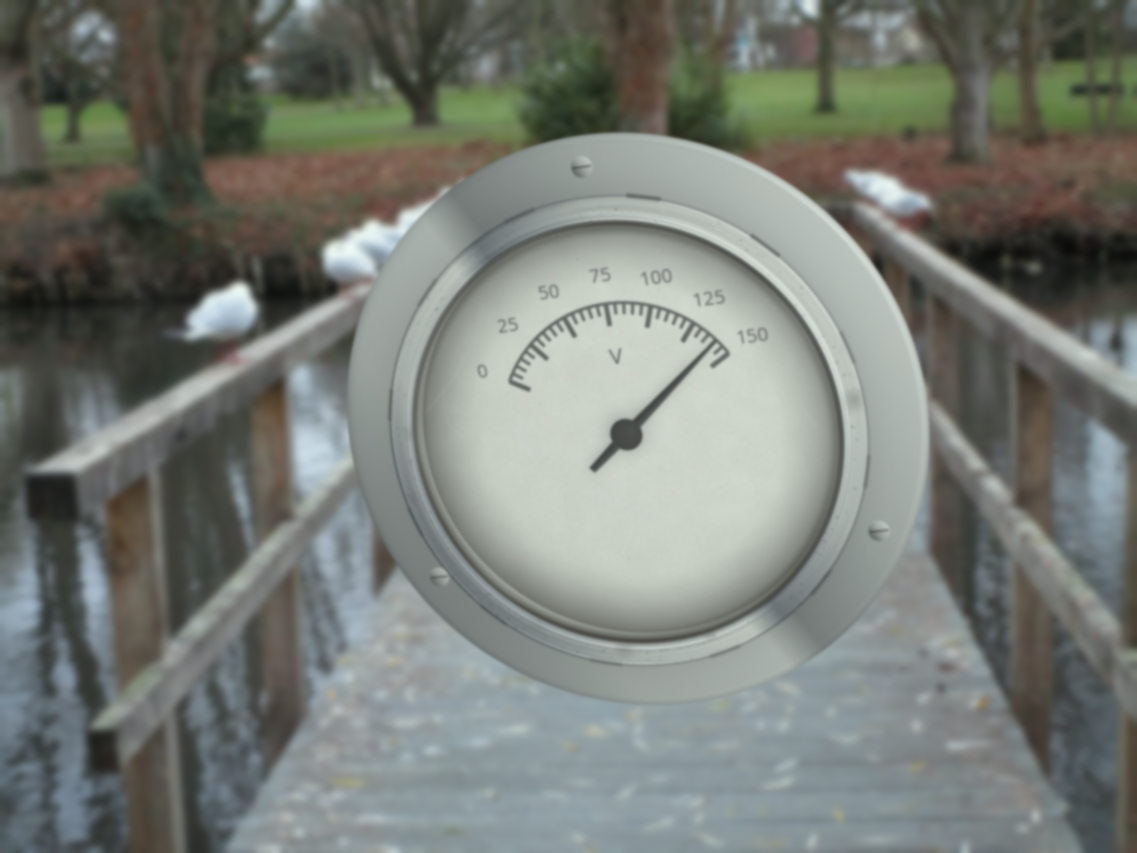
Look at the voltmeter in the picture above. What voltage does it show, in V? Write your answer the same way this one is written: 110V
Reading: 140V
